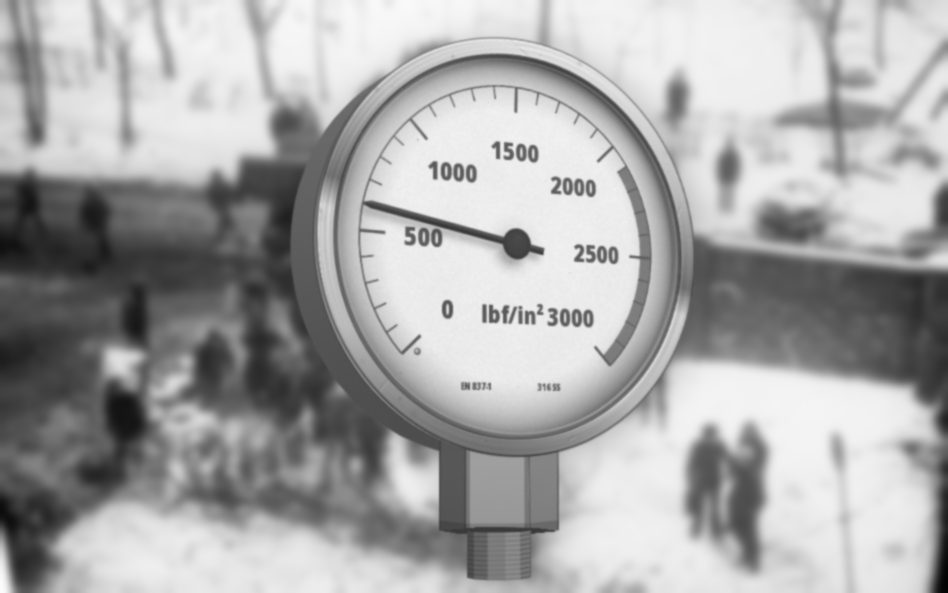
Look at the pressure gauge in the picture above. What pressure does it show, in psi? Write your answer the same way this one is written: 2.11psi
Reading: 600psi
